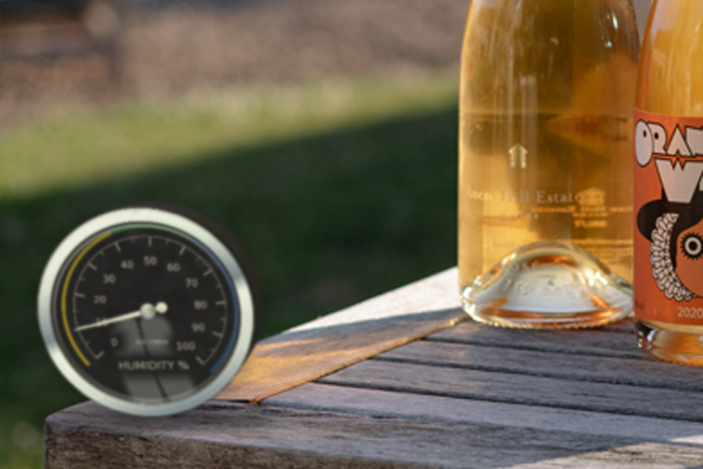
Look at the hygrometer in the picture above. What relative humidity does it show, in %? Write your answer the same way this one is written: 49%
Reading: 10%
